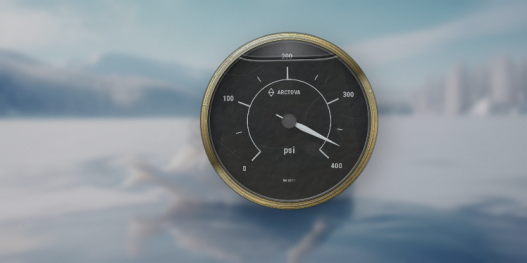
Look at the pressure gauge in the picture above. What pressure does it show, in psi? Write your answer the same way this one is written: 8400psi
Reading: 375psi
